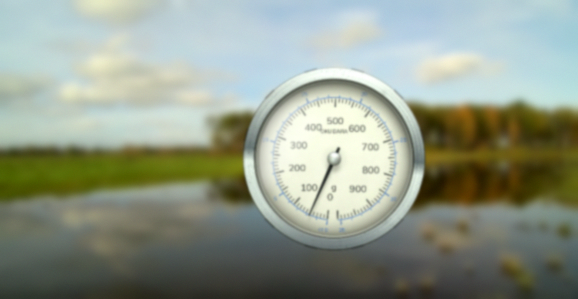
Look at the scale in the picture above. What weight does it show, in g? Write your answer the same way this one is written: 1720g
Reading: 50g
